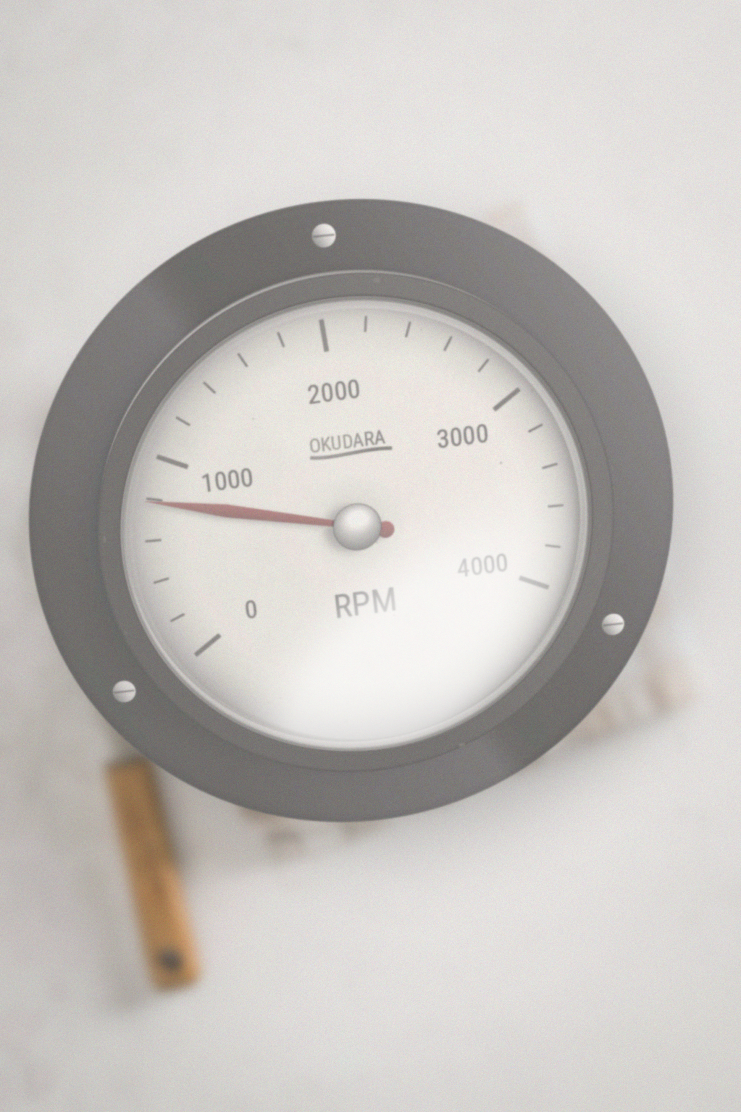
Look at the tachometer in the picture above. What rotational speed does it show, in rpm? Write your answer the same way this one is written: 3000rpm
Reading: 800rpm
